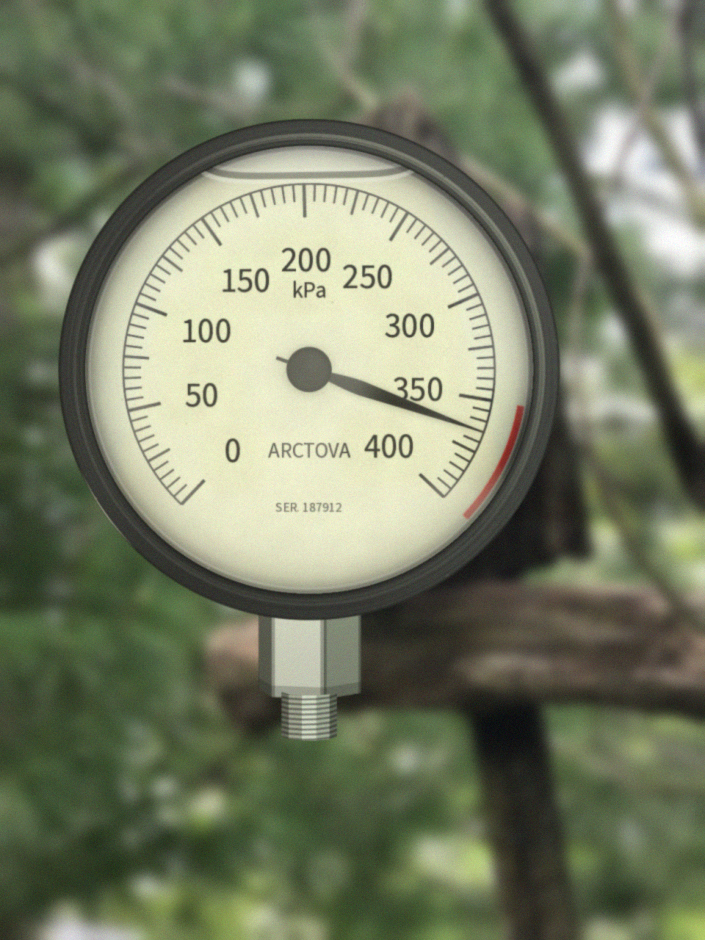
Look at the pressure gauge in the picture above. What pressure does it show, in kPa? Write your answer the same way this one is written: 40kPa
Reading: 365kPa
